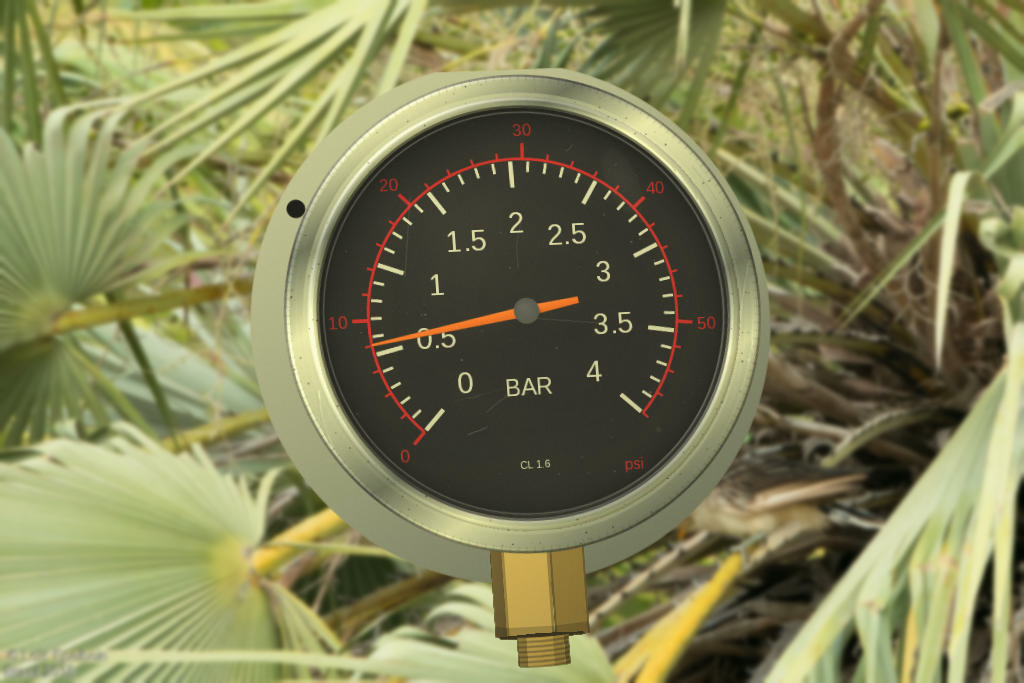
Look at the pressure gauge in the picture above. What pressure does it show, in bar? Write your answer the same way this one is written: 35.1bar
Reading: 0.55bar
